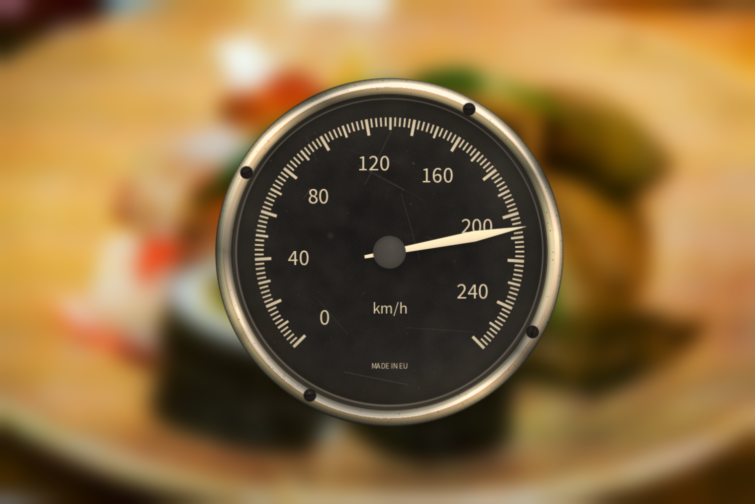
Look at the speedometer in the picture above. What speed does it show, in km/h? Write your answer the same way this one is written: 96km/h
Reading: 206km/h
